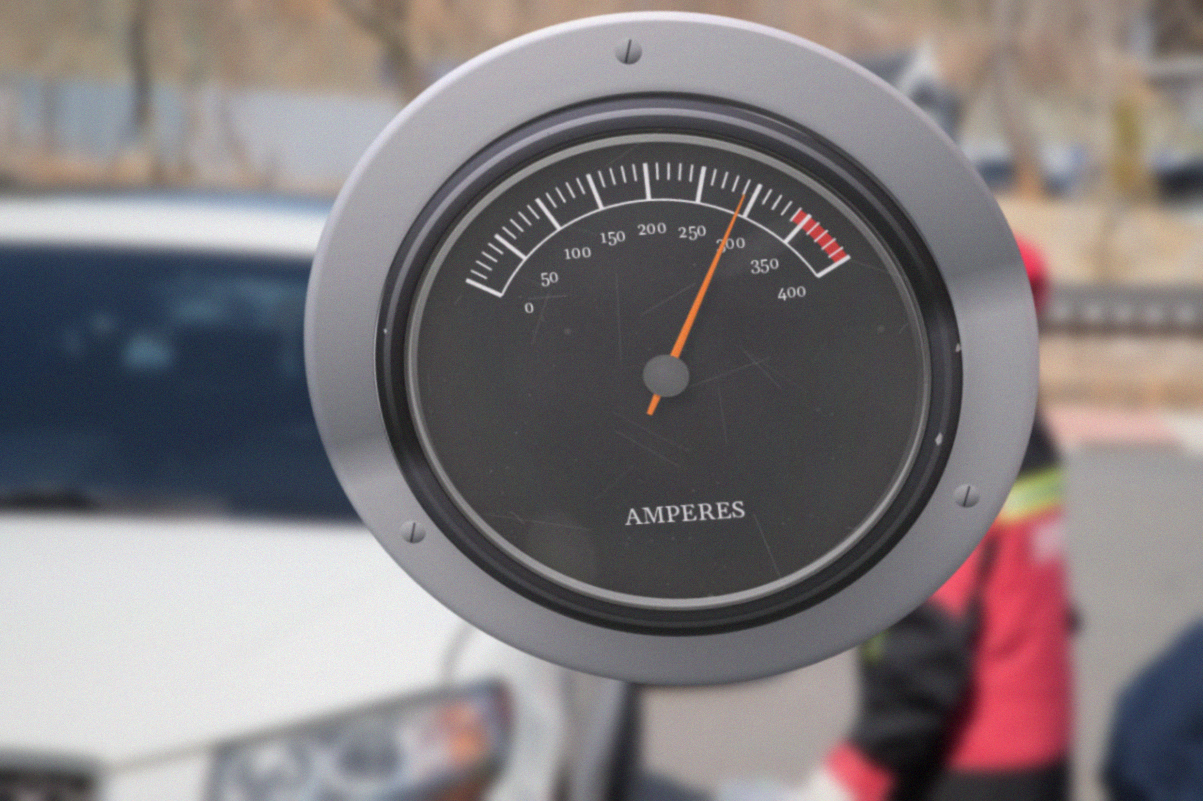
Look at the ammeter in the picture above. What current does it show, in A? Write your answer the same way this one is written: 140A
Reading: 290A
